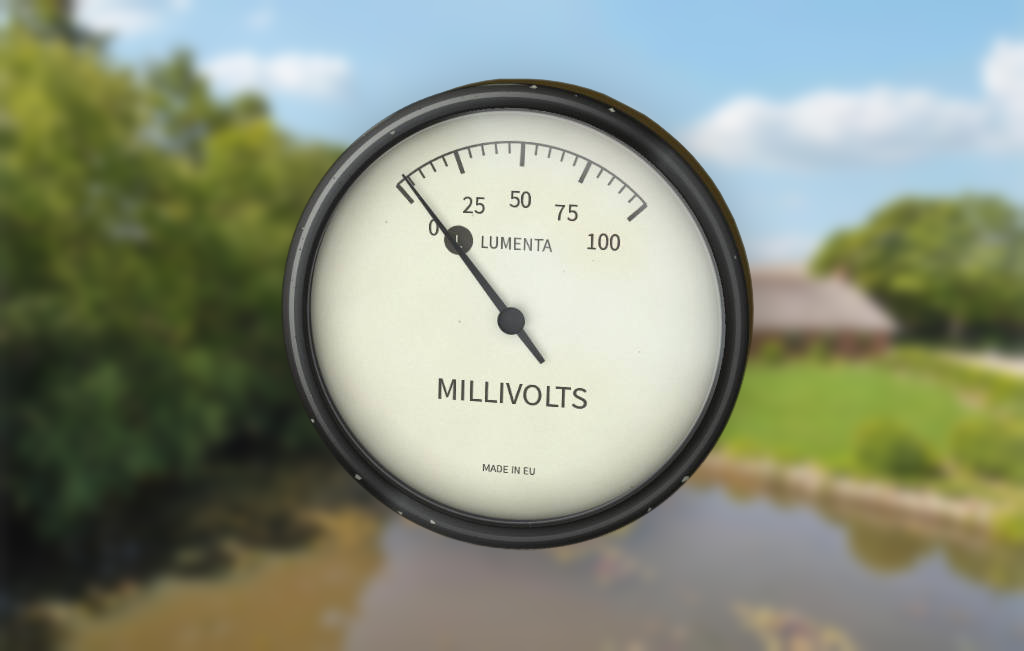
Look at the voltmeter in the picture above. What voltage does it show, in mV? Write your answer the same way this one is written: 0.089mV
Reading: 5mV
